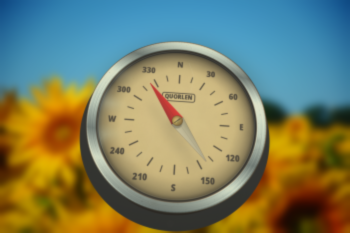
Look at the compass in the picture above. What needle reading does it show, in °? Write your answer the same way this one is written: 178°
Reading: 322.5°
